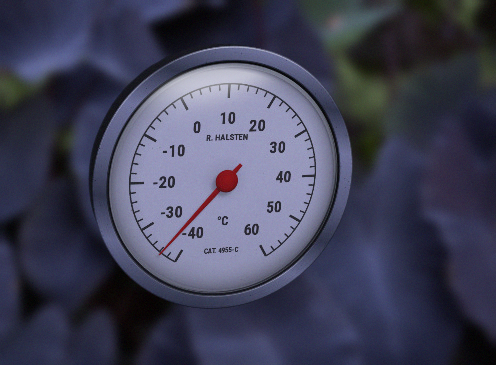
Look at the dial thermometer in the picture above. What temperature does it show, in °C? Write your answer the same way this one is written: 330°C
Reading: -36°C
